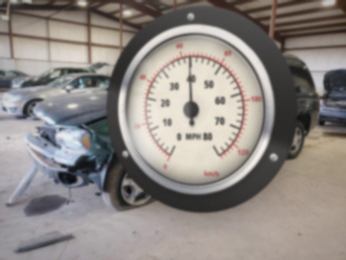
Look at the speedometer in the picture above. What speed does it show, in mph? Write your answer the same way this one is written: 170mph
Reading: 40mph
